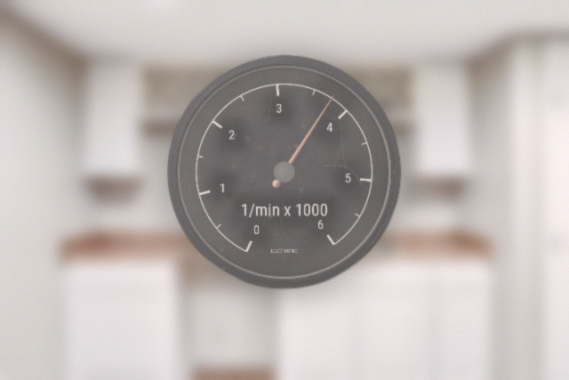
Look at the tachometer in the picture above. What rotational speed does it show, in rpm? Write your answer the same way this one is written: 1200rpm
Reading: 3750rpm
